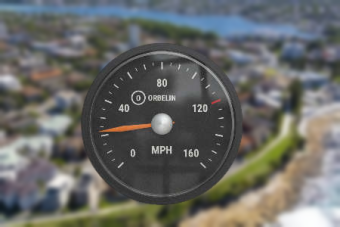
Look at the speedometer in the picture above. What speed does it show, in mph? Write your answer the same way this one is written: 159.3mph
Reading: 22.5mph
